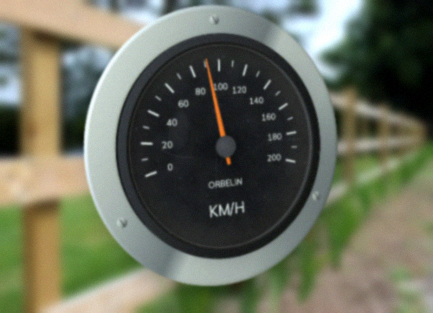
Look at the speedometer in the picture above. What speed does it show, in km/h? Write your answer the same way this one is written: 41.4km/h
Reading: 90km/h
